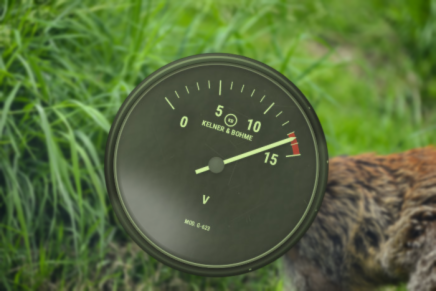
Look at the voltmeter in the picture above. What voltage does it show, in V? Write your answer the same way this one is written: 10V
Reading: 13.5V
